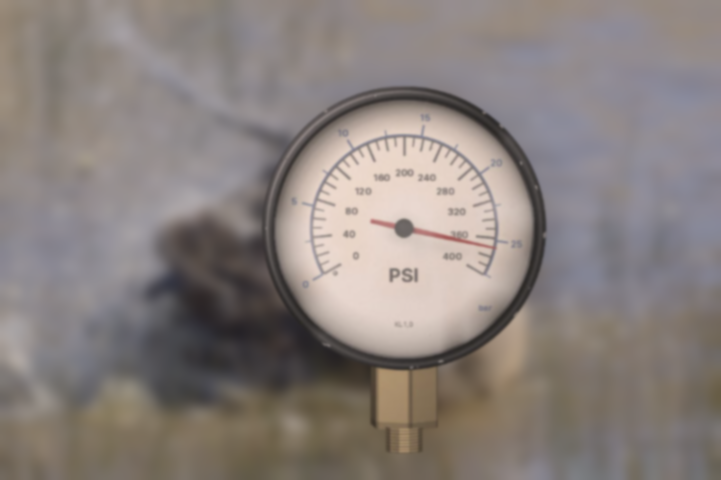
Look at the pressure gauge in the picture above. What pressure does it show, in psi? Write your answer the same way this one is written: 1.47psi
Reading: 370psi
